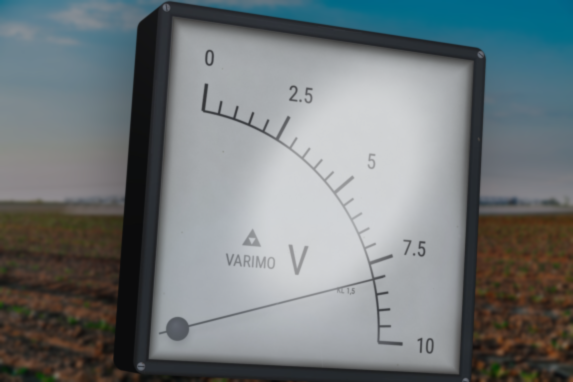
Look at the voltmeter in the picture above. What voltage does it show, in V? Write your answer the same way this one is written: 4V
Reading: 8V
